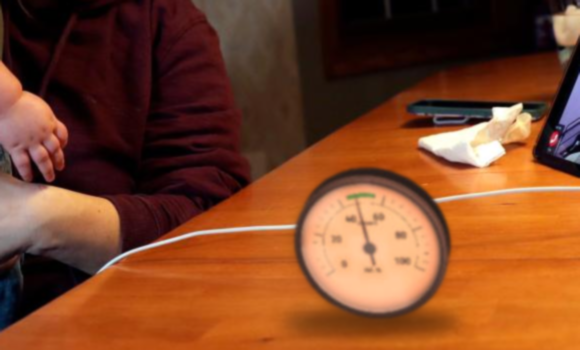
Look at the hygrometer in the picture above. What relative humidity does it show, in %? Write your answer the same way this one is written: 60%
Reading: 48%
